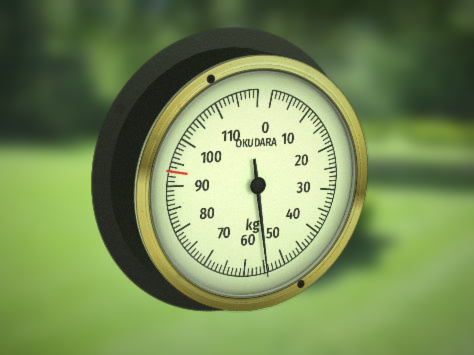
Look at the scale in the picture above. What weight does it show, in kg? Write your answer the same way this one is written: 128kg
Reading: 55kg
